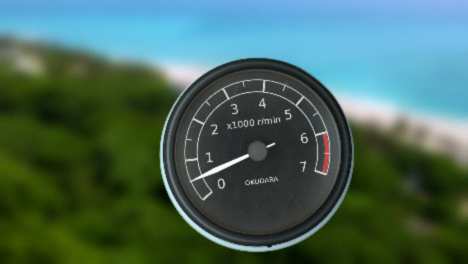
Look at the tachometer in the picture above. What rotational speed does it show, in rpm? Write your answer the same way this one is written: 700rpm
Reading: 500rpm
